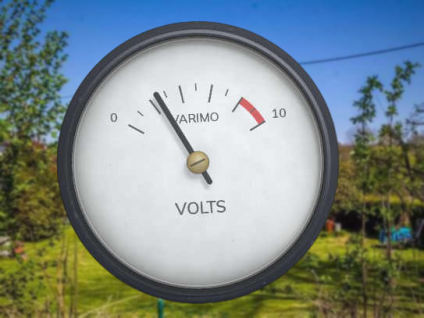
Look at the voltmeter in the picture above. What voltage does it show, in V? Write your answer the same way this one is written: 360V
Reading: 2.5V
